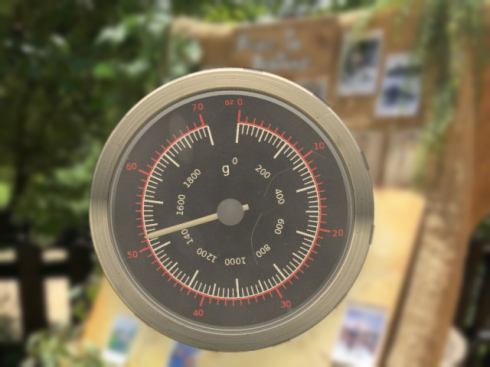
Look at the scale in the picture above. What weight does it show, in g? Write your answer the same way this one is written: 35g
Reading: 1460g
